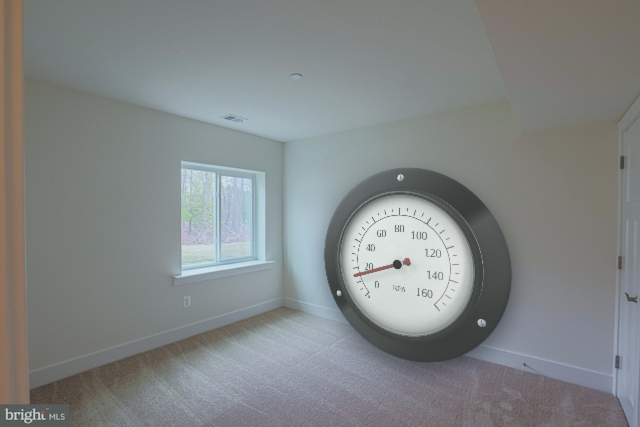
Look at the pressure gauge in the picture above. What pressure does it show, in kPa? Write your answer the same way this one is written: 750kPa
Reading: 15kPa
